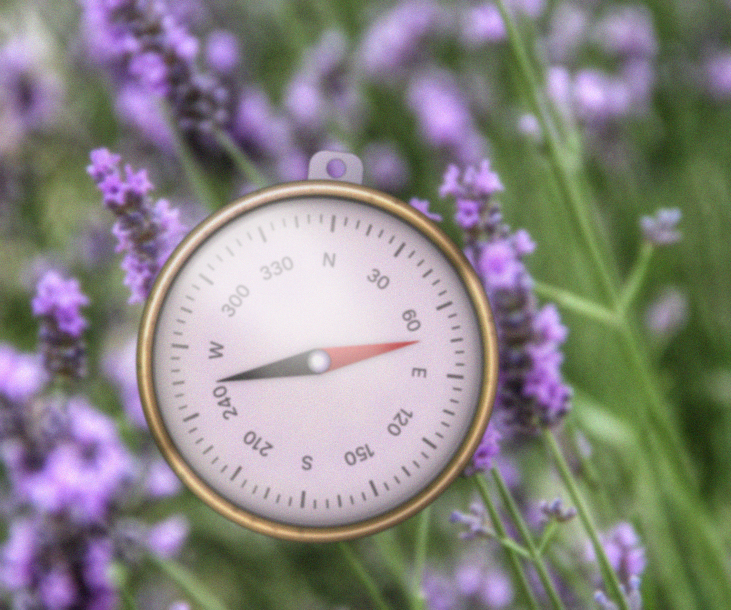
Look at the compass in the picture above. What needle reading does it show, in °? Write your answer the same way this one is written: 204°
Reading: 72.5°
